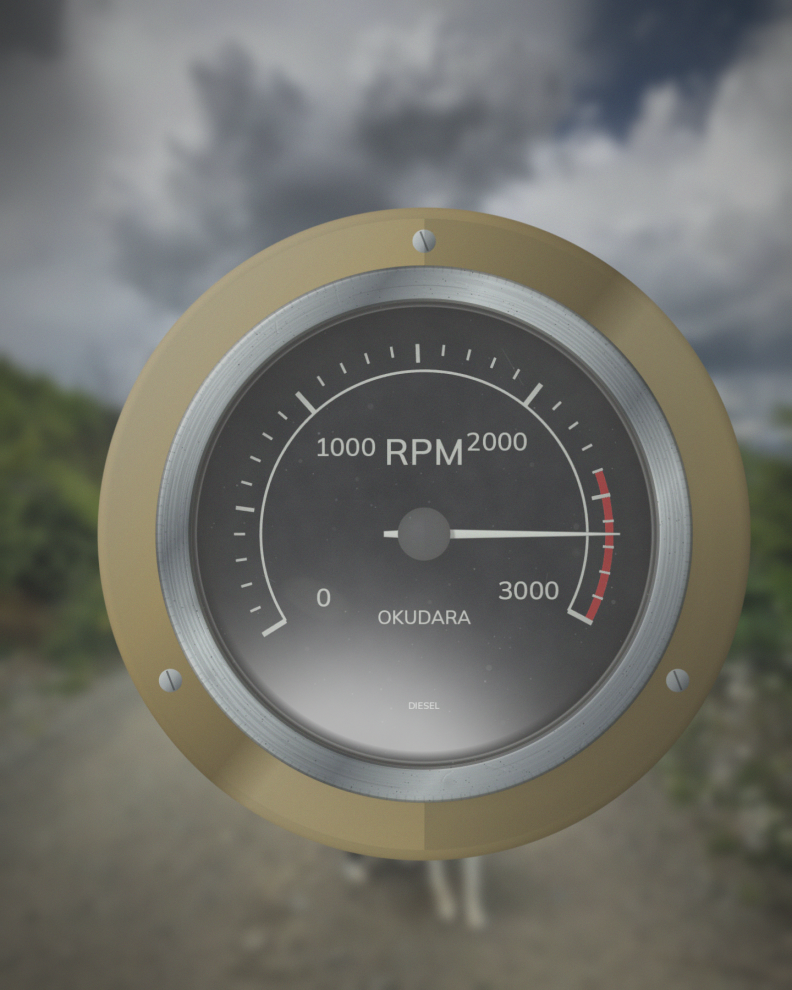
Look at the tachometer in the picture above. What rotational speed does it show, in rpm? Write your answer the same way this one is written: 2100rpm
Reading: 2650rpm
